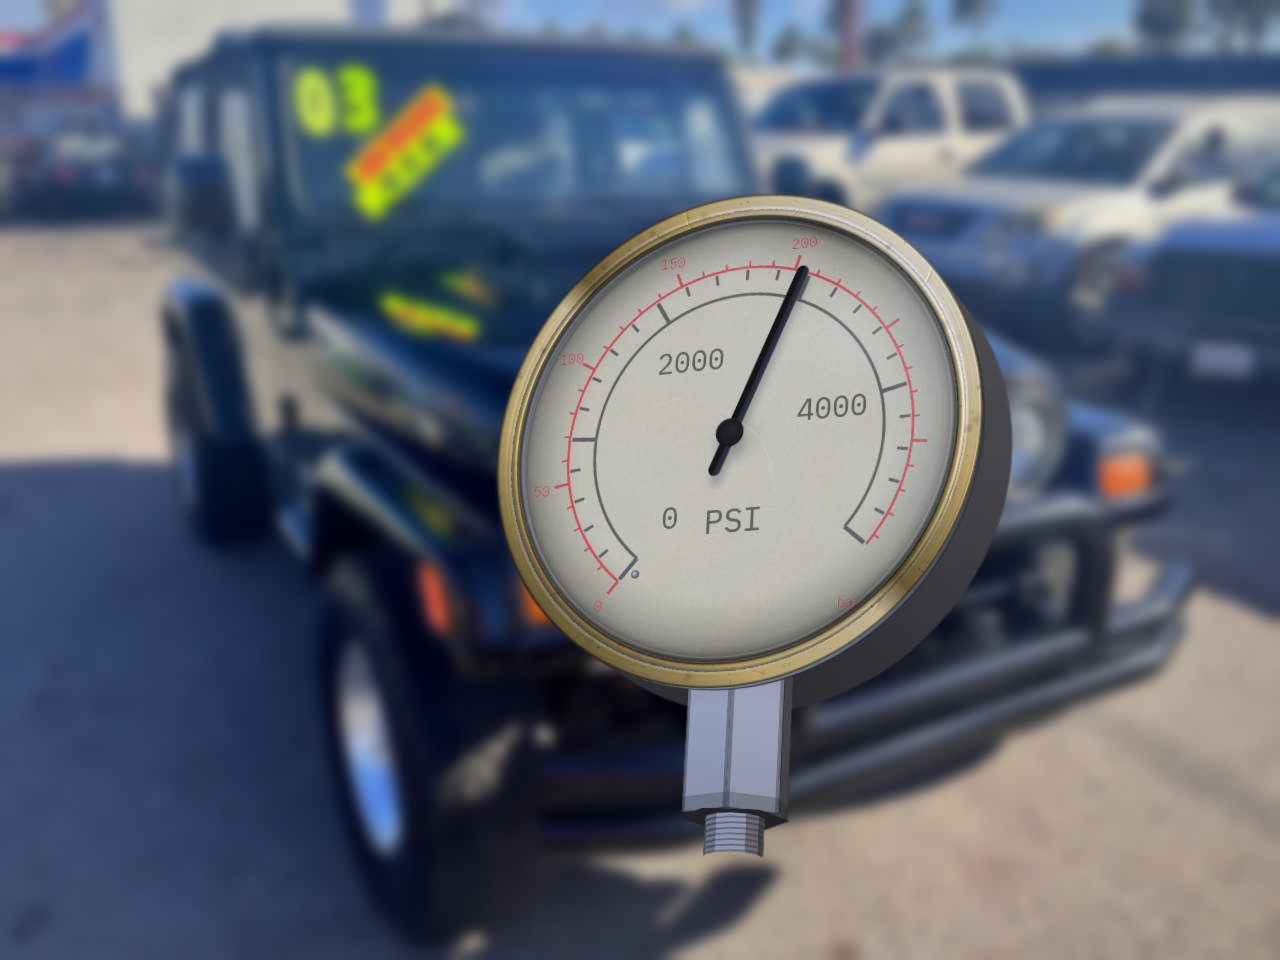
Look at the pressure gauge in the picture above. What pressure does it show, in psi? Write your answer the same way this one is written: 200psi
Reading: 3000psi
